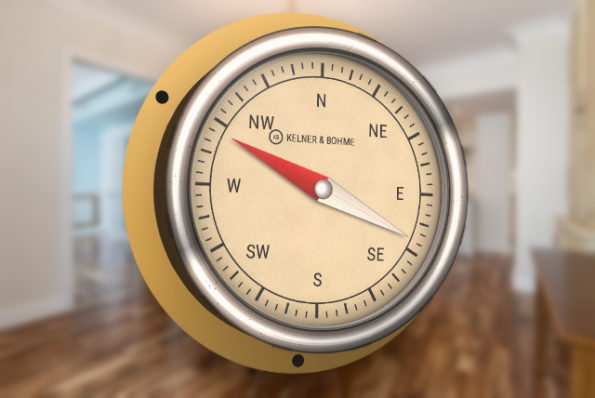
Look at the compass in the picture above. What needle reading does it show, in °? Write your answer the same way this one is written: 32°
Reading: 295°
